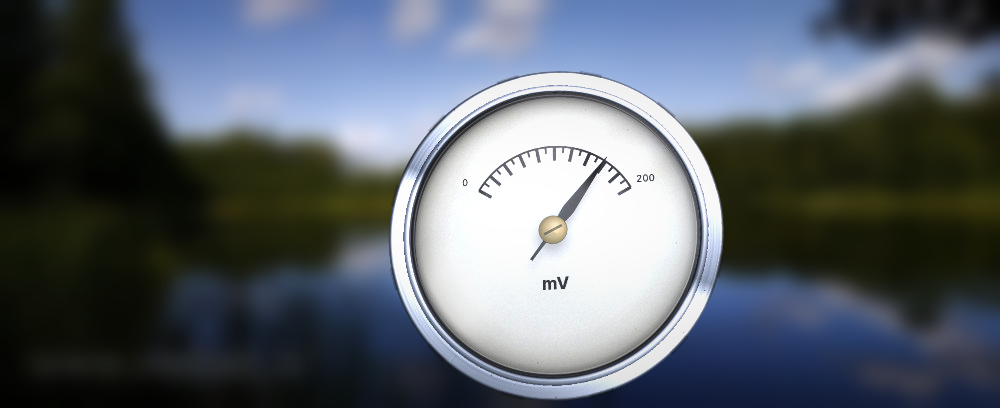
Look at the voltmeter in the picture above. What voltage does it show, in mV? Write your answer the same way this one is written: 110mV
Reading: 160mV
